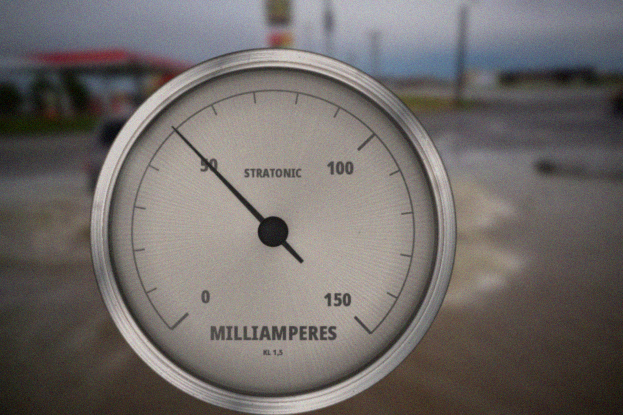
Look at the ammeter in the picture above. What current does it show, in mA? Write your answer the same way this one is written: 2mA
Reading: 50mA
